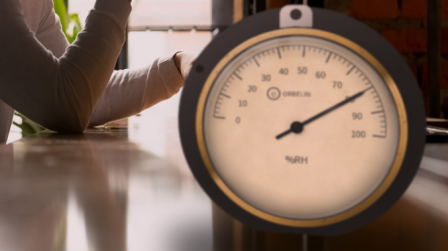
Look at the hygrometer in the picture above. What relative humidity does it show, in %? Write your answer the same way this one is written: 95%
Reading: 80%
